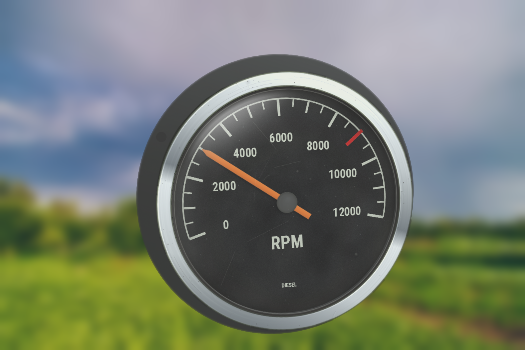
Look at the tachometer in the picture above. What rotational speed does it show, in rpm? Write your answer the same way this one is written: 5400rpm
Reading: 3000rpm
